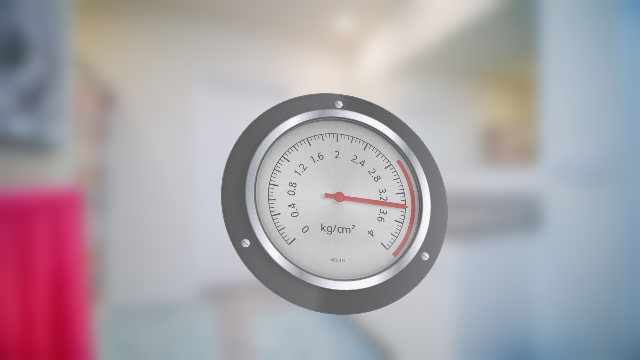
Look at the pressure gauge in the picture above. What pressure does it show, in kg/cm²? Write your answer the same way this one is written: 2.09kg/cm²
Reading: 3.4kg/cm²
